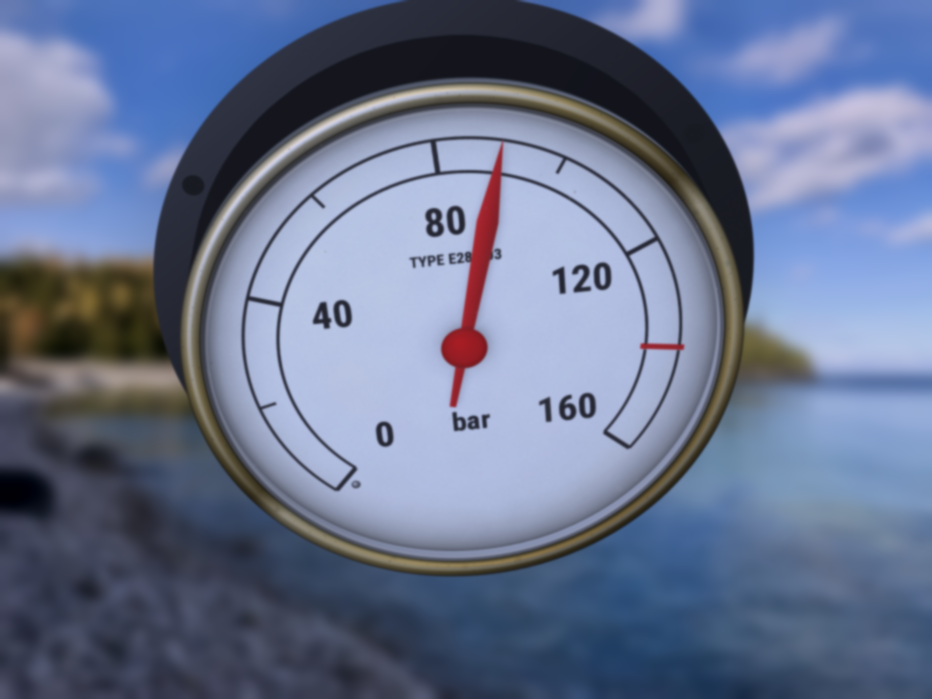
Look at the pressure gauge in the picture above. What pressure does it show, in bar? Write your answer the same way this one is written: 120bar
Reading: 90bar
